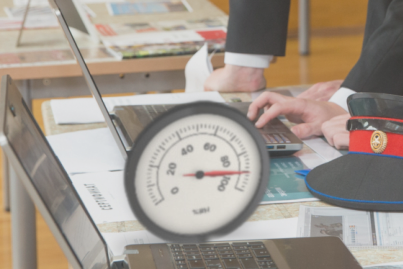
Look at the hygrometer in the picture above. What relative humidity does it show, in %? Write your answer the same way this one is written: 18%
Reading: 90%
